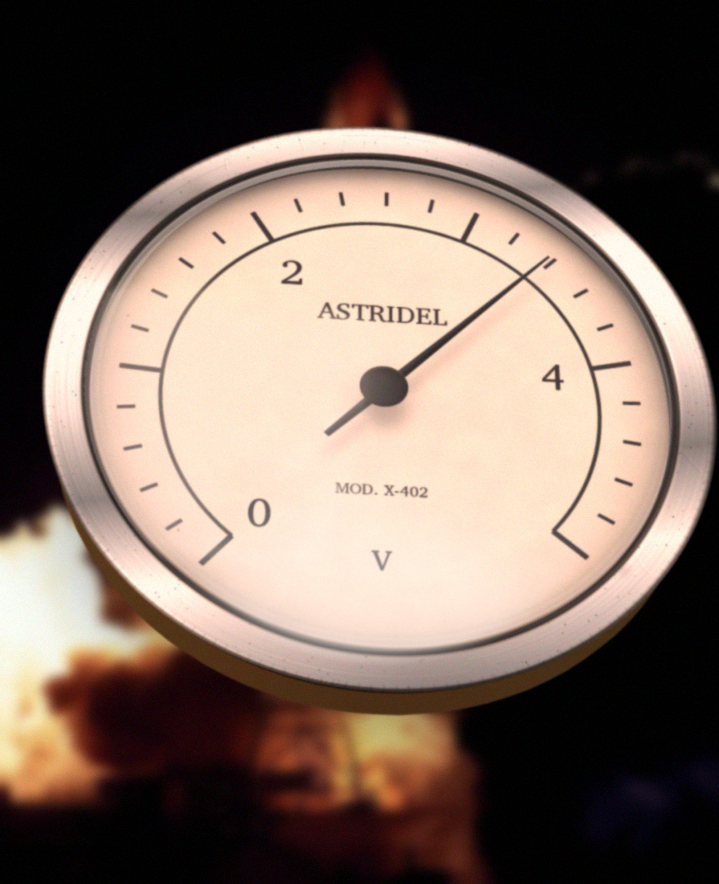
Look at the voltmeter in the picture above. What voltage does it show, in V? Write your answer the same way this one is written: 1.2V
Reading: 3.4V
